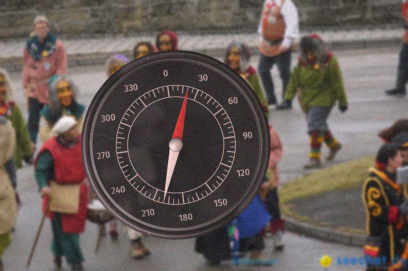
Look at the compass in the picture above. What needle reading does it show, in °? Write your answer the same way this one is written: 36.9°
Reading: 20°
